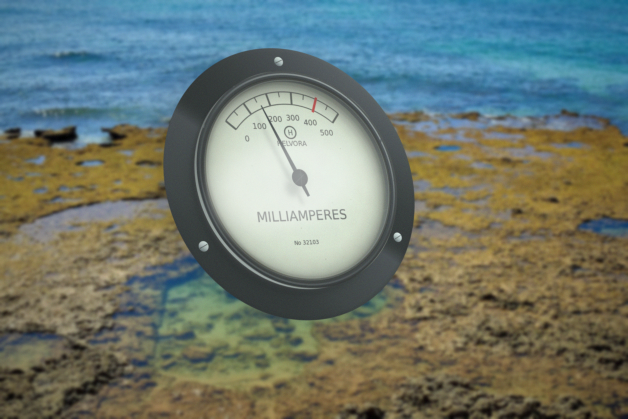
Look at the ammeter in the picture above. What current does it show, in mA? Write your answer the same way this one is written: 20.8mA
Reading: 150mA
